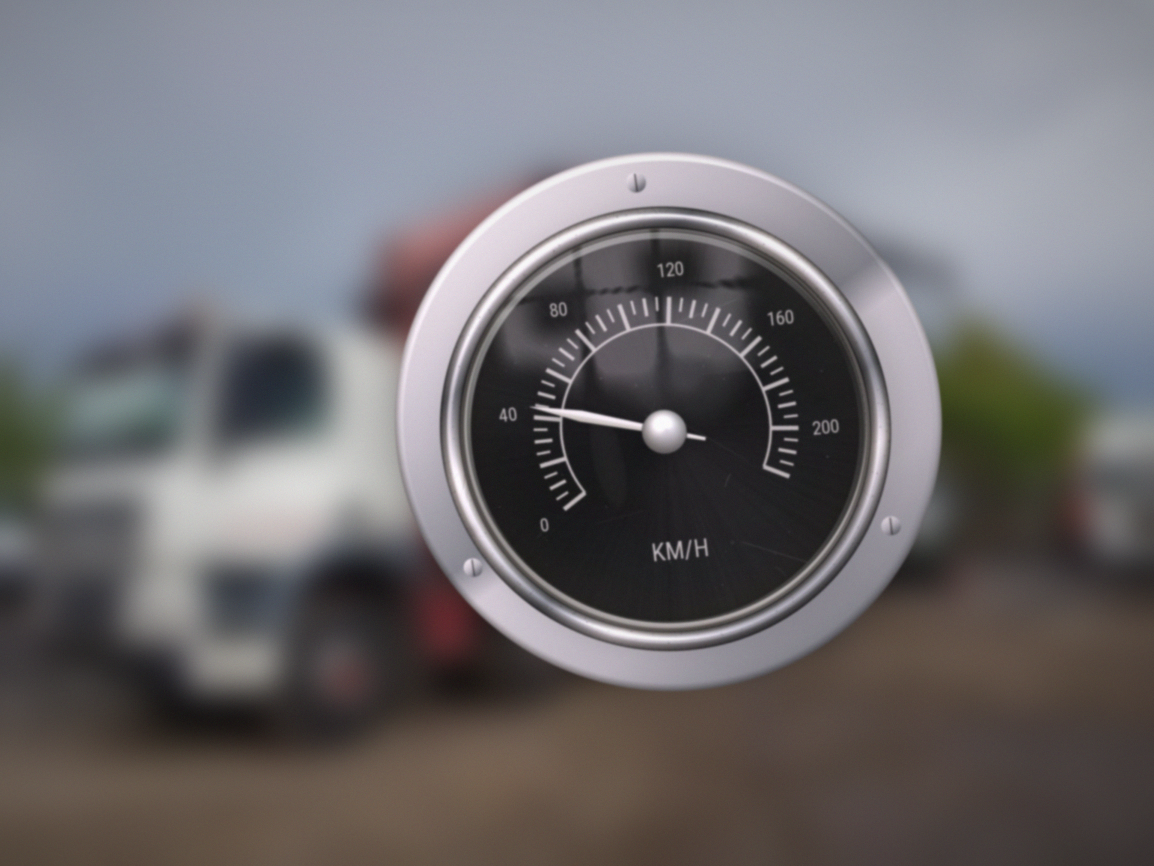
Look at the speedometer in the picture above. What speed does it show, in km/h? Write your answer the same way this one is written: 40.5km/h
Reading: 45km/h
